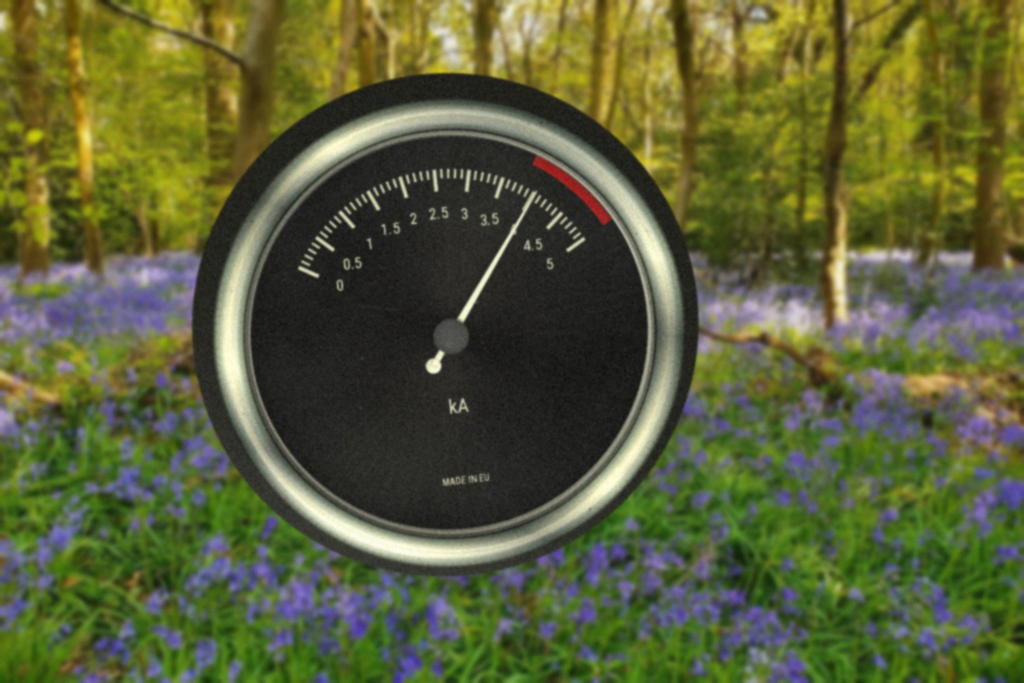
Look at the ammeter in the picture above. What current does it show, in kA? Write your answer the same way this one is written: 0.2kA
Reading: 4kA
